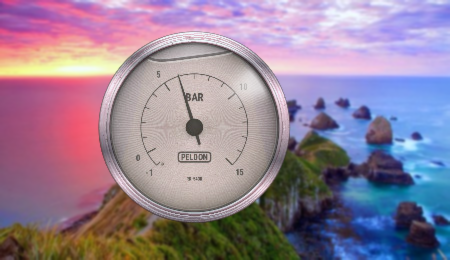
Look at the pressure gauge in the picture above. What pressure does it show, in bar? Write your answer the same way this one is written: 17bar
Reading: 6bar
